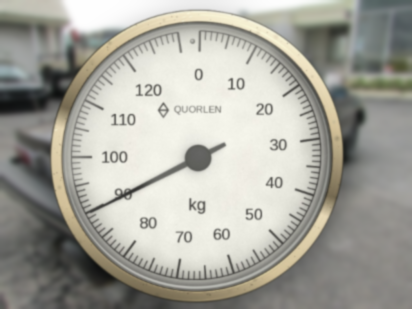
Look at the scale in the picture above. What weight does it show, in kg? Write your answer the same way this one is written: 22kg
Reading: 90kg
